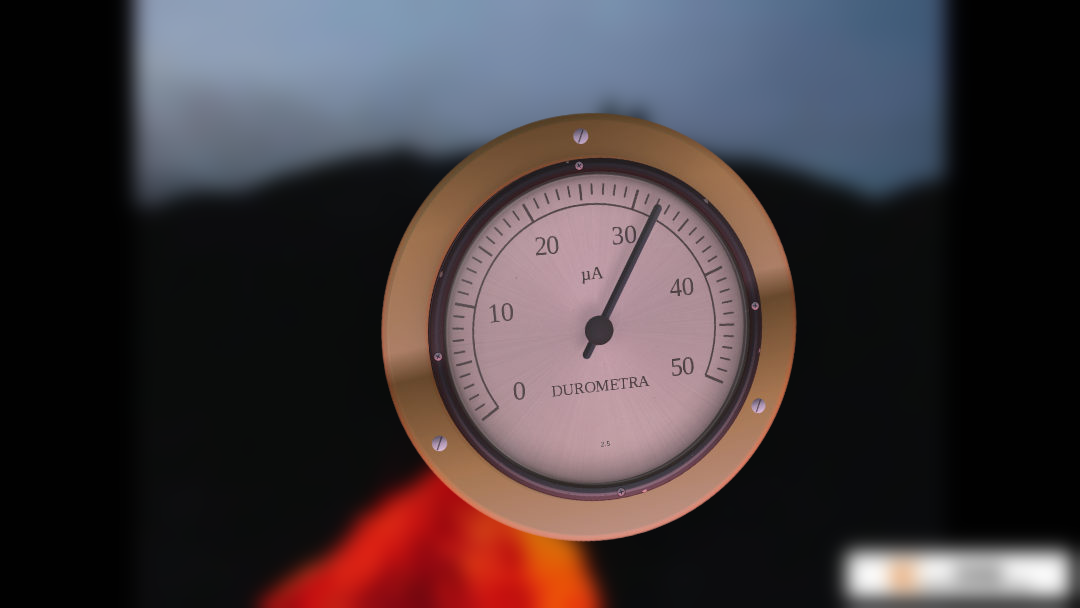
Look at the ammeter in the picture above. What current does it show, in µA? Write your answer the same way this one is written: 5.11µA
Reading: 32µA
